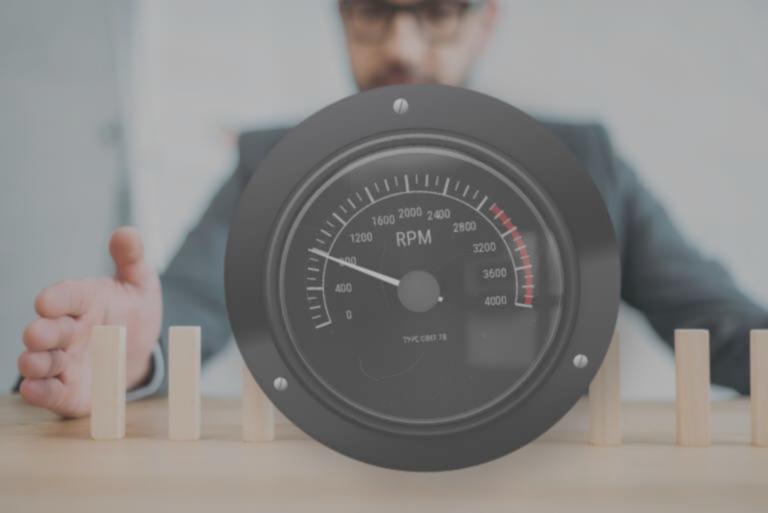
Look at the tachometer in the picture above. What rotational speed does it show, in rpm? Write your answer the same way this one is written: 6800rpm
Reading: 800rpm
